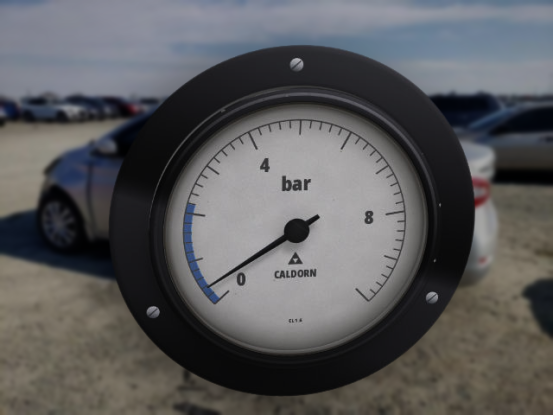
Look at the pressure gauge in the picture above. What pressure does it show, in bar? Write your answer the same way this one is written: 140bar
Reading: 0.4bar
